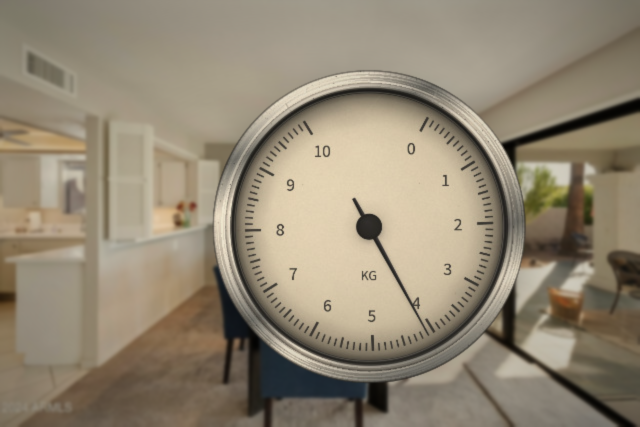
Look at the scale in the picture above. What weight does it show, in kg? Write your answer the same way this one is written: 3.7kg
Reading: 4.1kg
